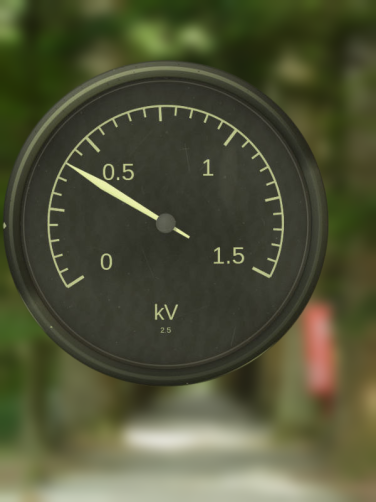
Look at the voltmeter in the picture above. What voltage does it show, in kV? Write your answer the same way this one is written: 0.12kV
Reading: 0.4kV
